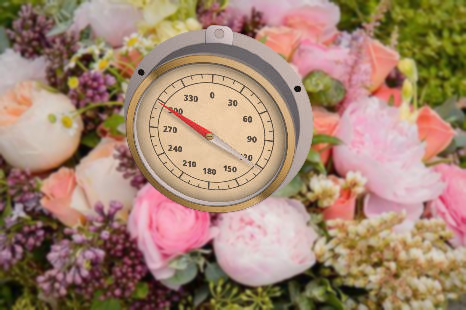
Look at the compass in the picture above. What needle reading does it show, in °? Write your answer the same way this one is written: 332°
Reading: 300°
